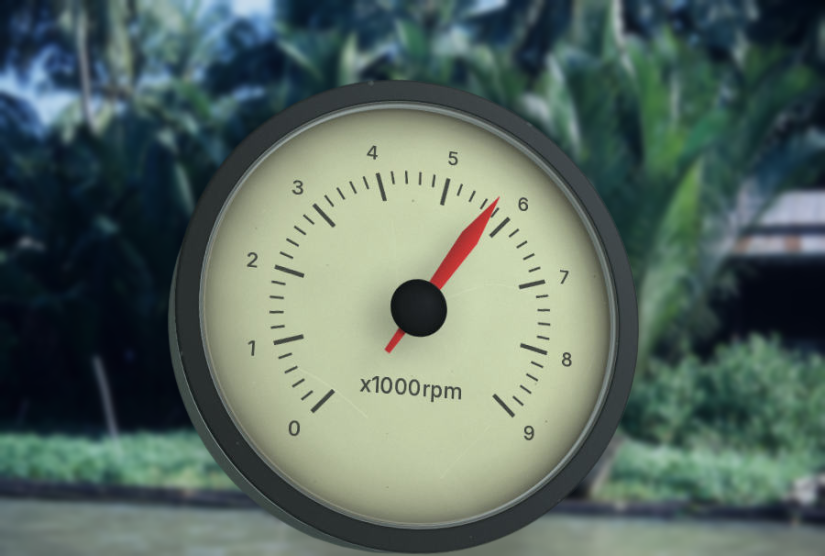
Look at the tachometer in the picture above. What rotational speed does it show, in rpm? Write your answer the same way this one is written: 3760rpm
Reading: 5700rpm
